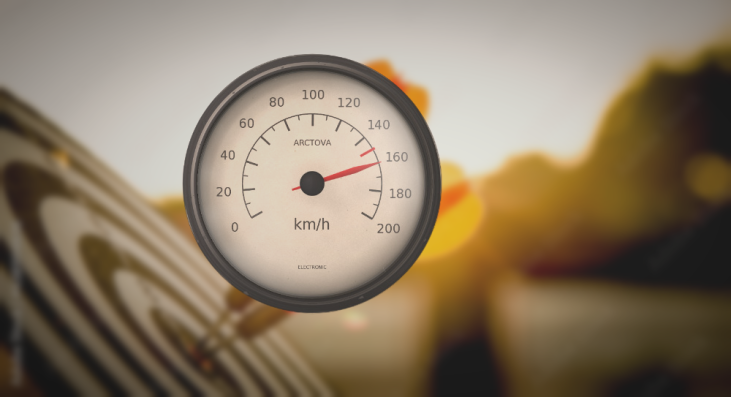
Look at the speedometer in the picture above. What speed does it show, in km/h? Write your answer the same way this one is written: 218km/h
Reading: 160km/h
